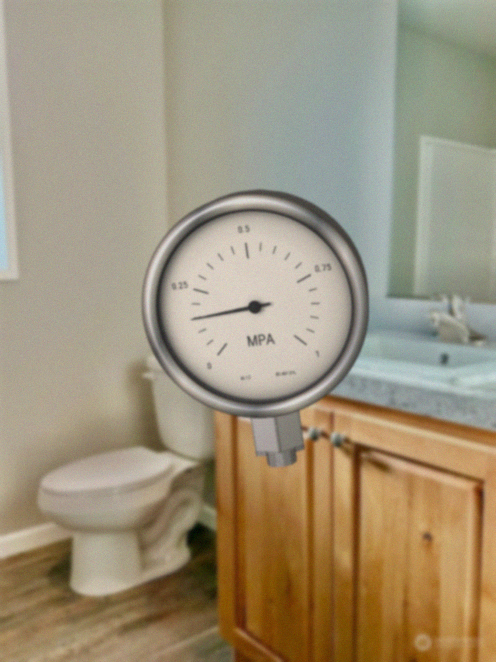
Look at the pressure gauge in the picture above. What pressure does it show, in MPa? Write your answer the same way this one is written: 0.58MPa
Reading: 0.15MPa
